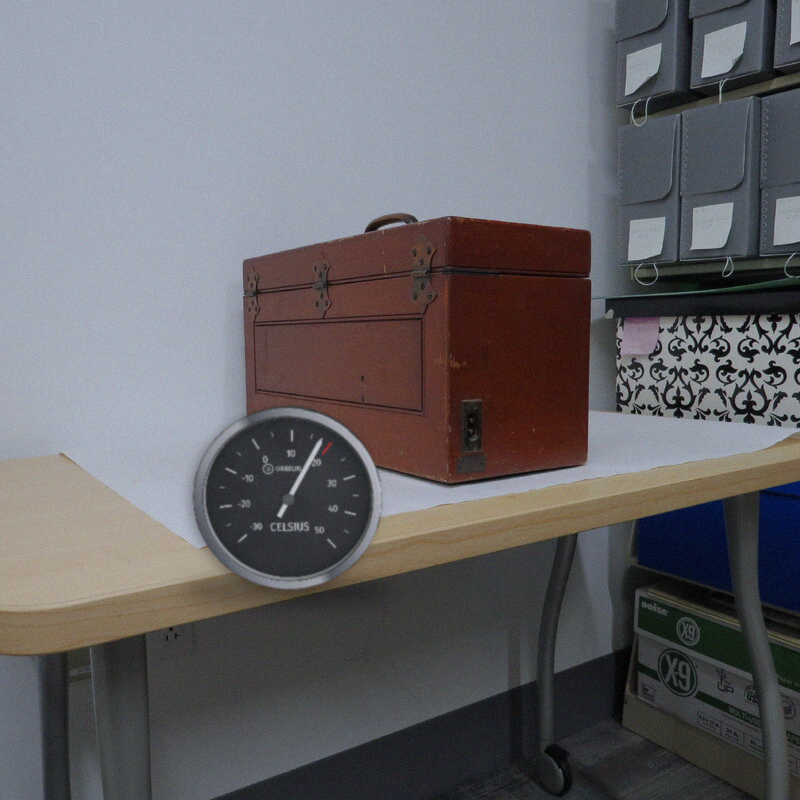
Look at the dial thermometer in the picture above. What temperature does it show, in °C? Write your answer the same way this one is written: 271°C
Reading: 17.5°C
